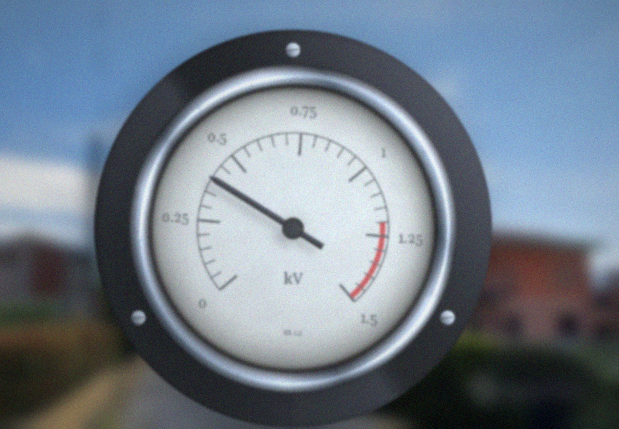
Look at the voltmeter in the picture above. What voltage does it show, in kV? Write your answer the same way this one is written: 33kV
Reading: 0.4kV
